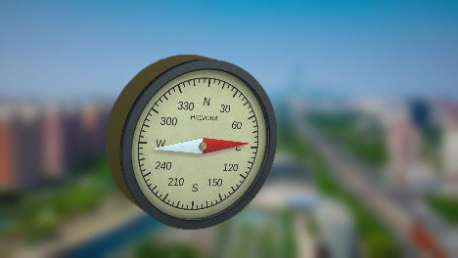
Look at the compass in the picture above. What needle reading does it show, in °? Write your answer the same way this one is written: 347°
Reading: 85°
